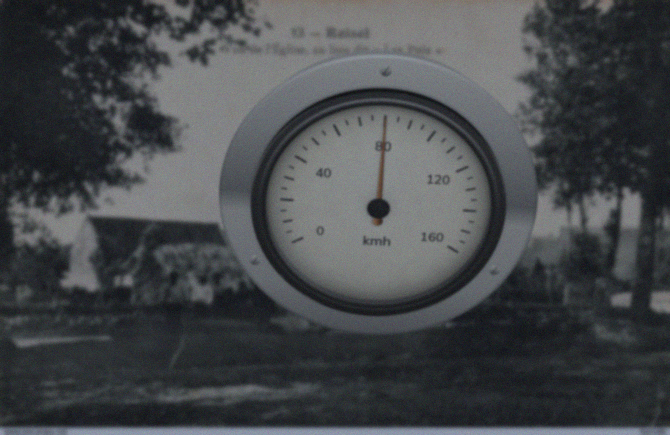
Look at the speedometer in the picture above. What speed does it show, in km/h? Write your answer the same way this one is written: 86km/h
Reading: 80km/h
